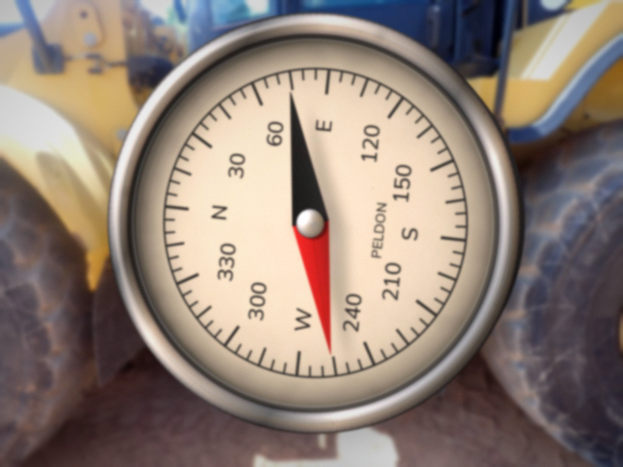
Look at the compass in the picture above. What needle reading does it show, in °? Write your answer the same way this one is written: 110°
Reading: 255°
